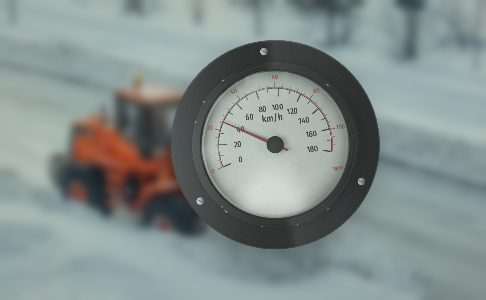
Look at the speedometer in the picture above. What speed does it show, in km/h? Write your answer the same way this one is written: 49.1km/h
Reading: 40km/h
